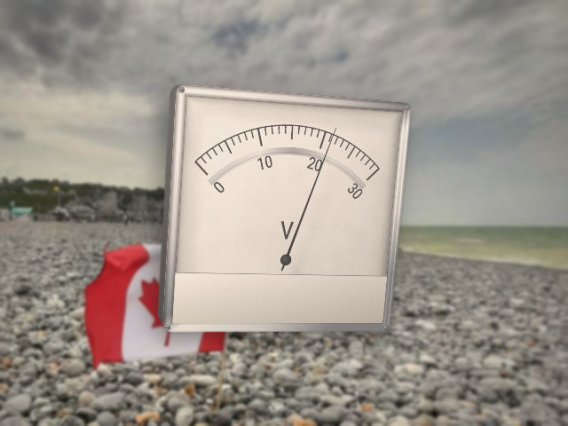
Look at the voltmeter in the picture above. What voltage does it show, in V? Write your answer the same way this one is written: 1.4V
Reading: 21V
